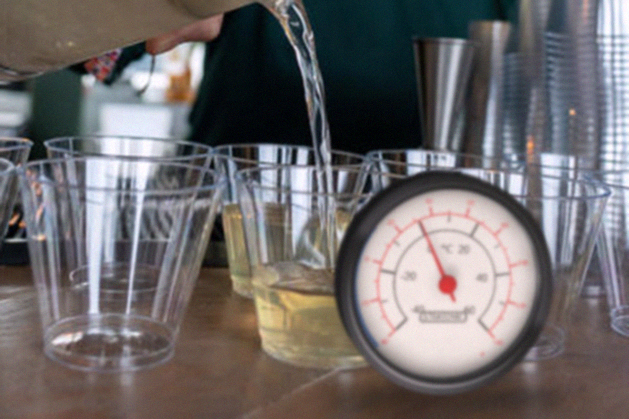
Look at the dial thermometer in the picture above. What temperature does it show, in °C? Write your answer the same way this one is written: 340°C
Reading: 0°C
